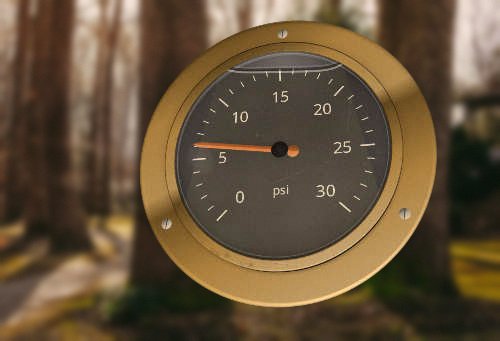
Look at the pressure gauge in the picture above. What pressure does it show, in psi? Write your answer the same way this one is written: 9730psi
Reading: 6psi
